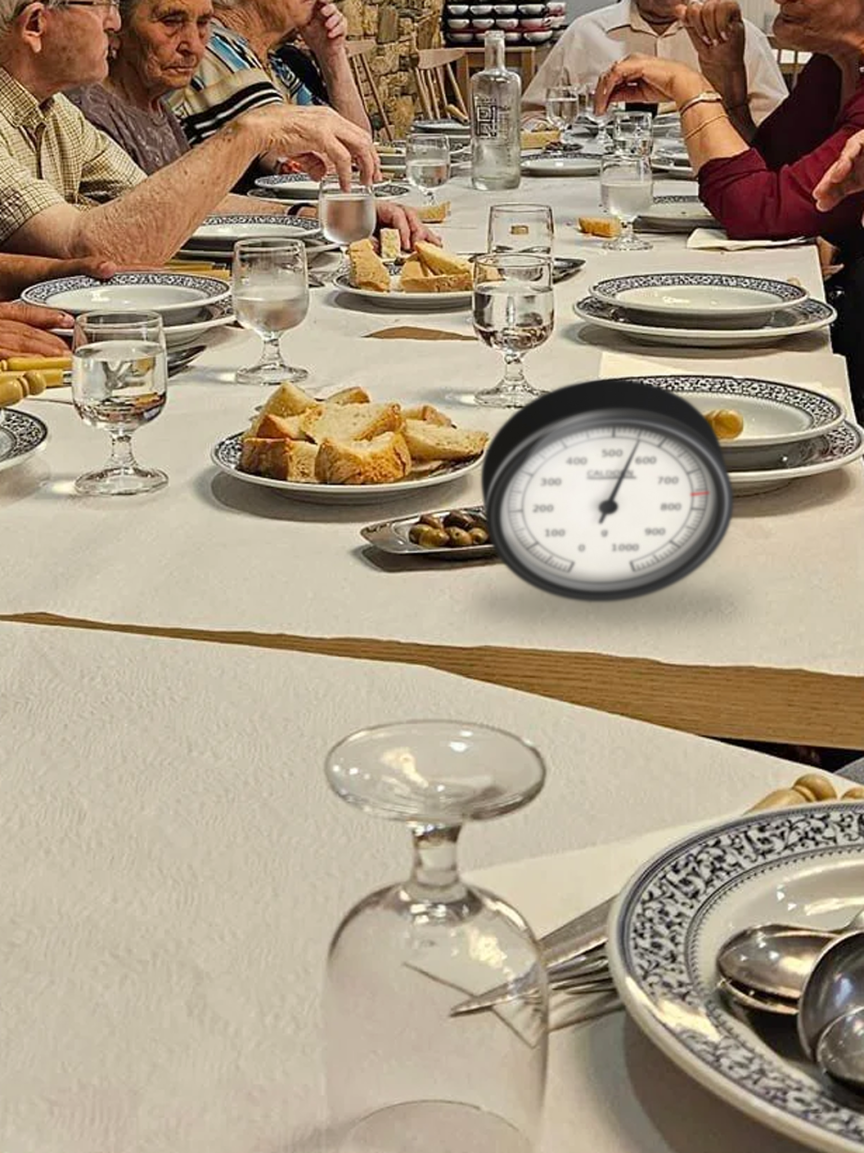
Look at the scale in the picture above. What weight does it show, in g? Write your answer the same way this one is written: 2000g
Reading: 550g
